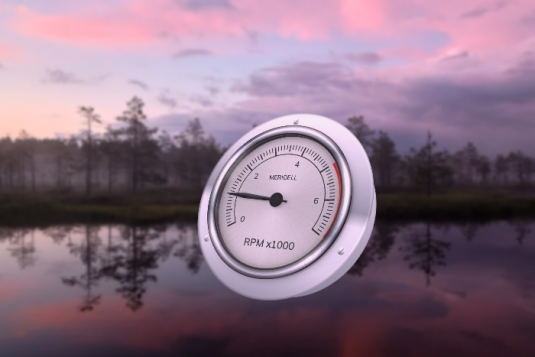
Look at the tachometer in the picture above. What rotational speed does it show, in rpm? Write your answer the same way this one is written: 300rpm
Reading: 1000rpm
